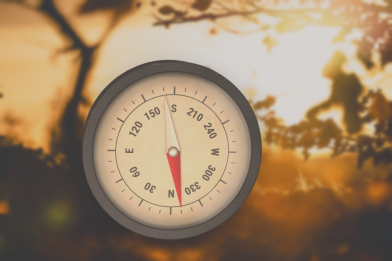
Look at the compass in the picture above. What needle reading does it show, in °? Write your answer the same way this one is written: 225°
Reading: 350°
